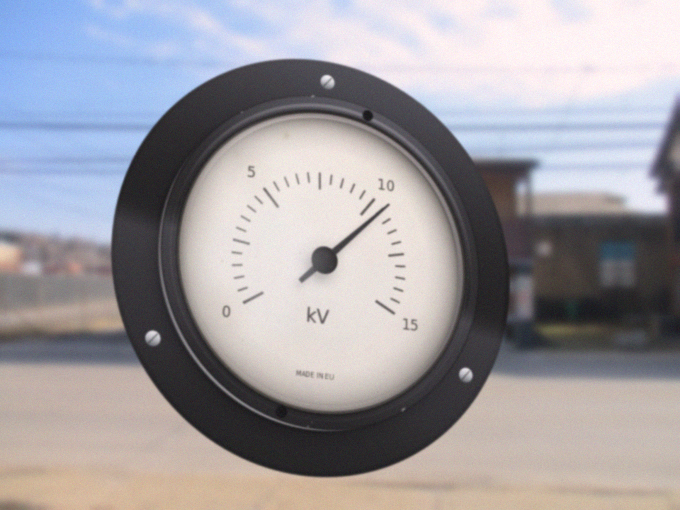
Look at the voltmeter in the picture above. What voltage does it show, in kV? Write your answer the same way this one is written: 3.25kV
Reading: 10.5kV
